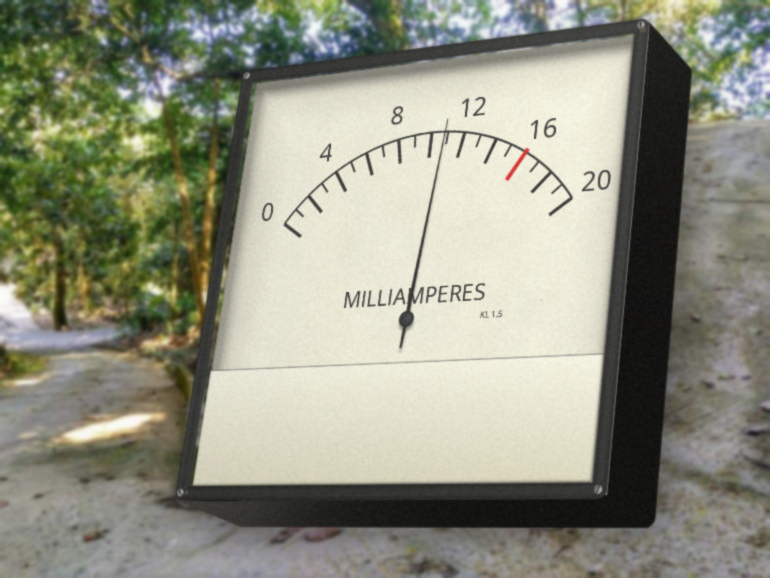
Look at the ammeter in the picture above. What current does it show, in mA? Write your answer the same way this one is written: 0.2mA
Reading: 11mA
